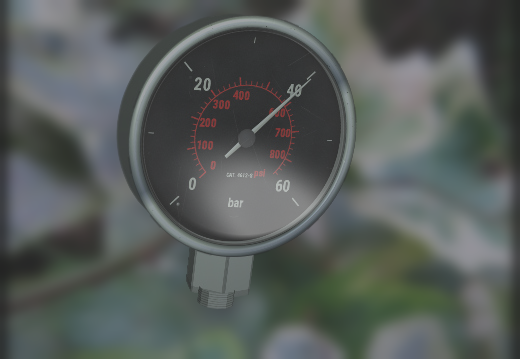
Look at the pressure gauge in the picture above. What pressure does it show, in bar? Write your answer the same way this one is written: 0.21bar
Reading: 40bar
